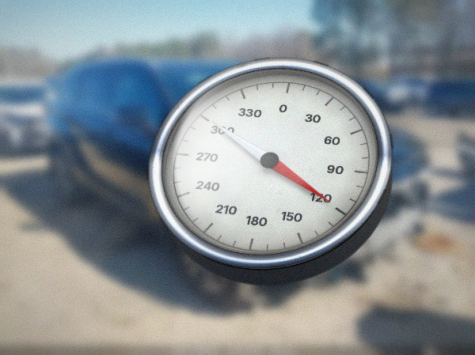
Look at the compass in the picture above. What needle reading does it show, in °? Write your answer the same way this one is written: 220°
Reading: 120°
